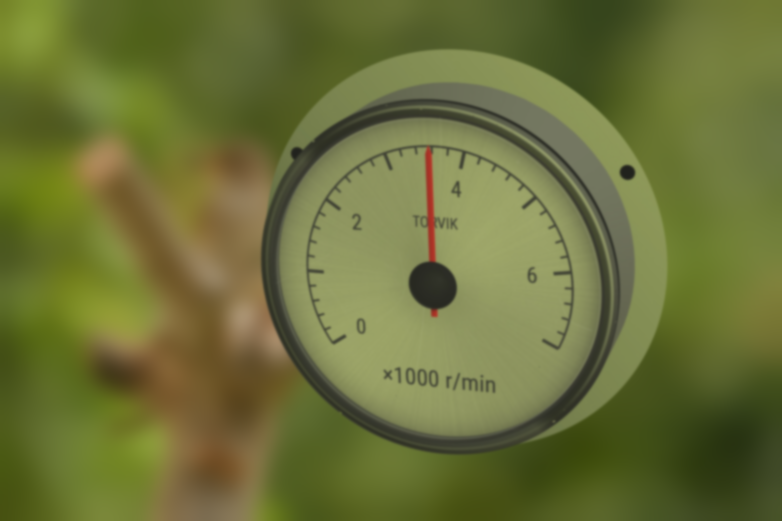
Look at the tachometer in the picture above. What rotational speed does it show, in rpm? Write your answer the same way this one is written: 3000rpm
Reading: 3600rpm
